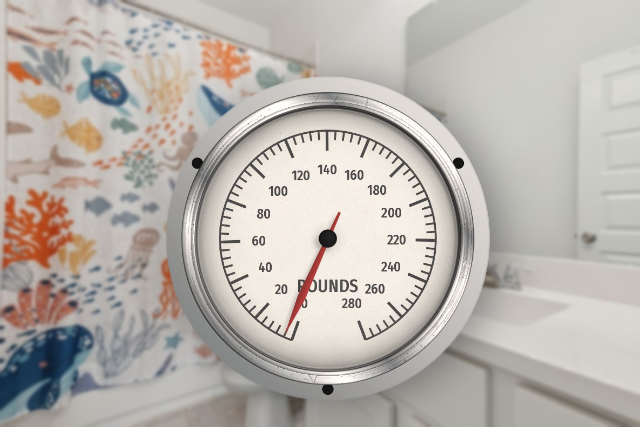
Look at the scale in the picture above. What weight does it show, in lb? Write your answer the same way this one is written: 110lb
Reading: 4lb
